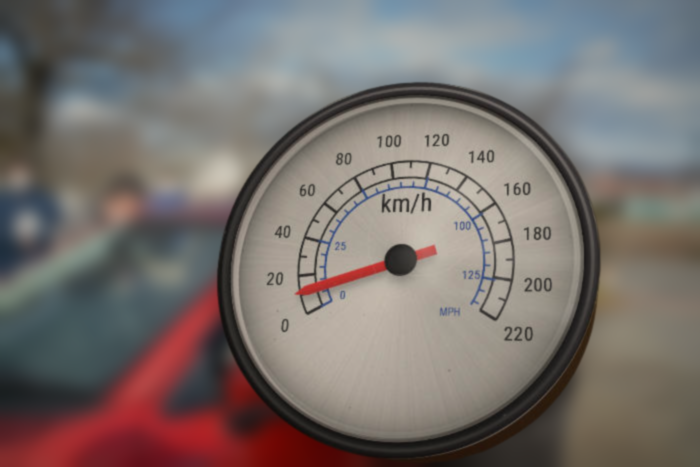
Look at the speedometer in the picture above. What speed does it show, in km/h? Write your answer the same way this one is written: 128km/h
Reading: 10km/h
